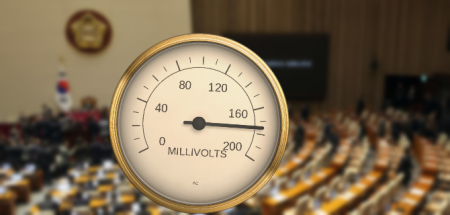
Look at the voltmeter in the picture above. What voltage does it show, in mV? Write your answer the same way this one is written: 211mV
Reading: 175mV
